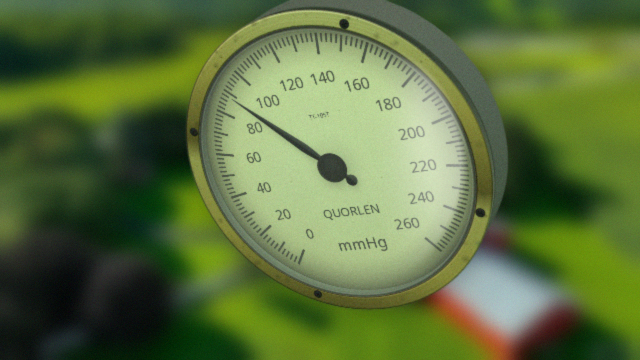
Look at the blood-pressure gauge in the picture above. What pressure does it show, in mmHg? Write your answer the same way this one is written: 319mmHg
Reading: 90mmHg
